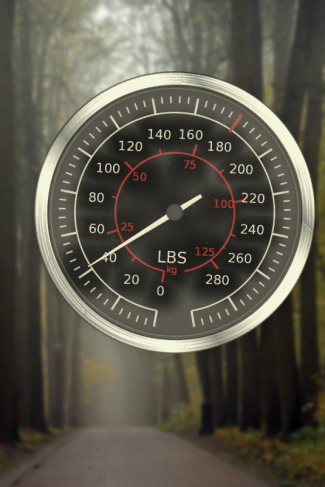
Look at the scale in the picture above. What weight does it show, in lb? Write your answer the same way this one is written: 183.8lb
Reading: 42lb
